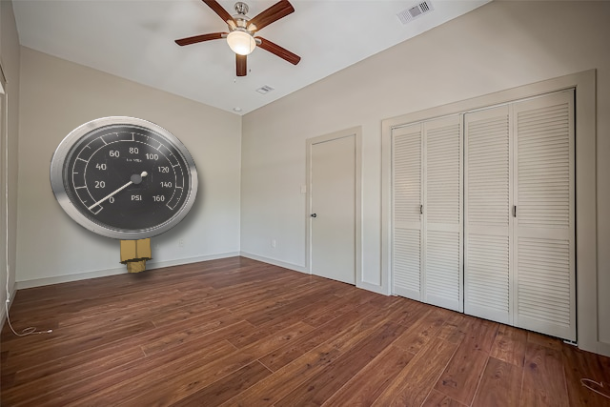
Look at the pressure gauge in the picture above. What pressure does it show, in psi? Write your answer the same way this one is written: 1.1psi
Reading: 5psi
